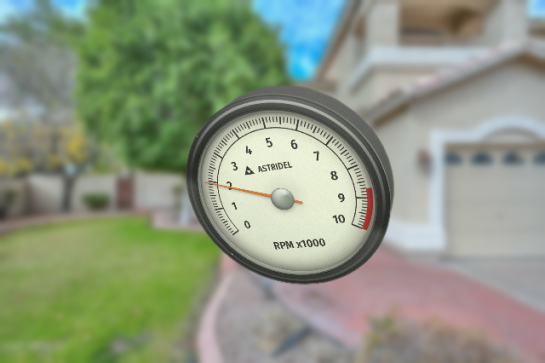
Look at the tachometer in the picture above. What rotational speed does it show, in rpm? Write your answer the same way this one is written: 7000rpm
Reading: 2000rpm
